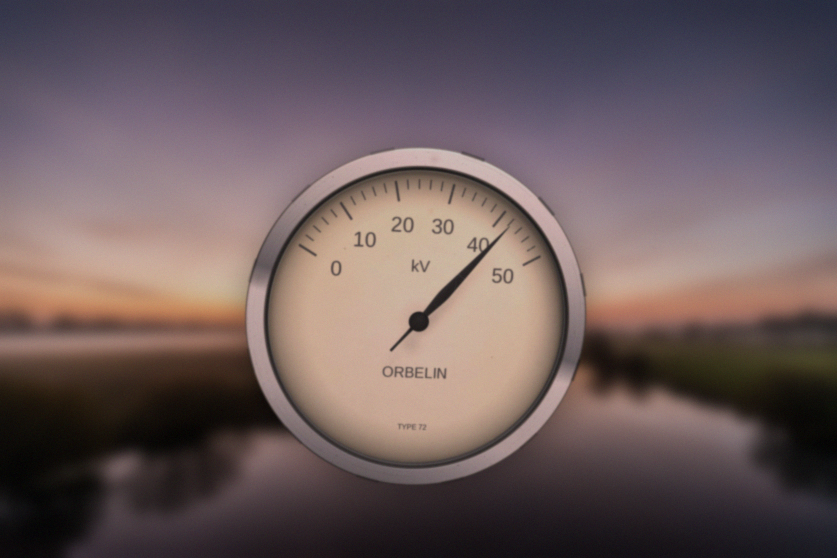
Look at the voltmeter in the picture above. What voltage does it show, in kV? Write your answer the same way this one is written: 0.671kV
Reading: 42kV
